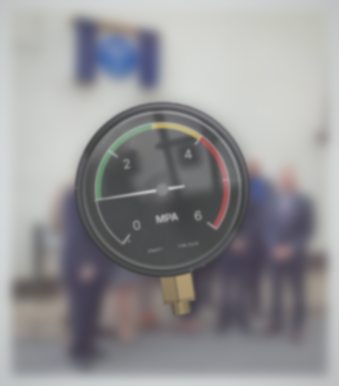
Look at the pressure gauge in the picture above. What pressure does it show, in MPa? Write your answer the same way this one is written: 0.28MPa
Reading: 1MPa
